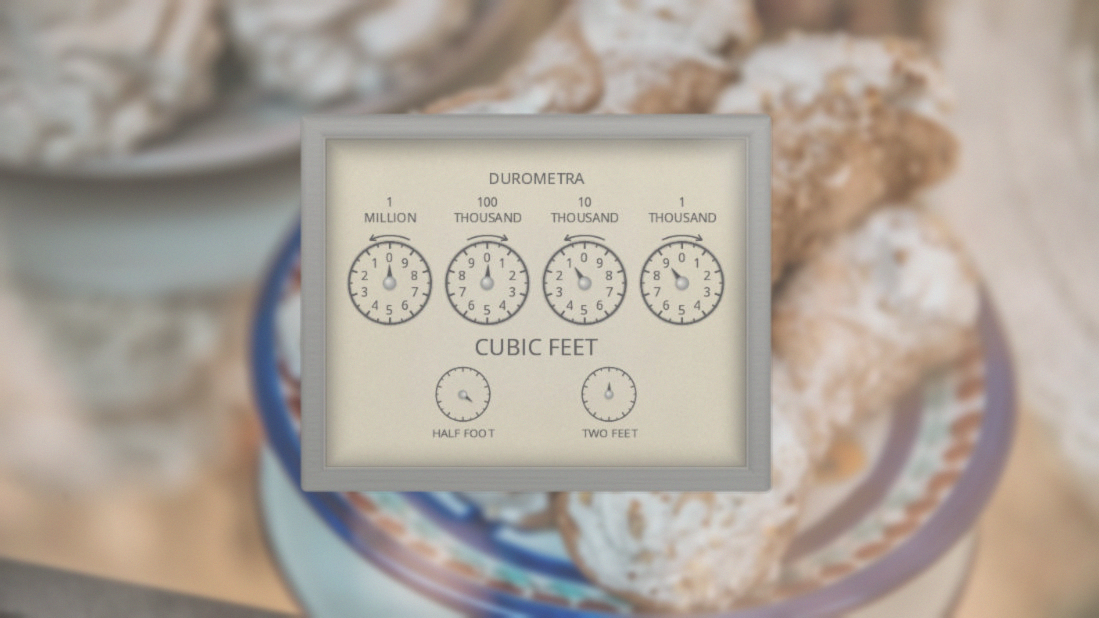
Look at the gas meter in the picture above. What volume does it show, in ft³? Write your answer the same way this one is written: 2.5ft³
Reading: 900ft³
